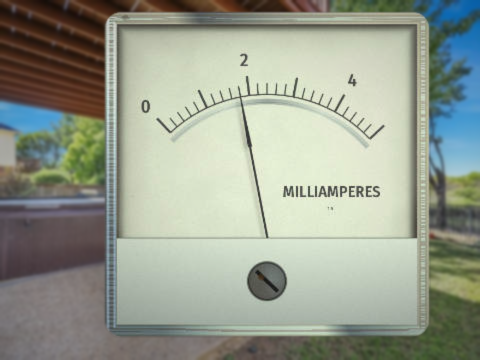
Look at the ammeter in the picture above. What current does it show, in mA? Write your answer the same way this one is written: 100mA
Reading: 1.8mA
